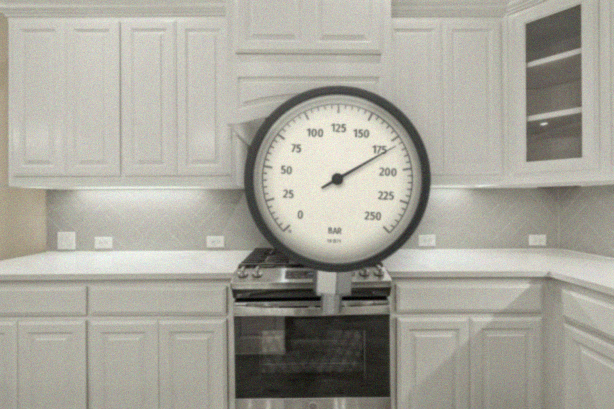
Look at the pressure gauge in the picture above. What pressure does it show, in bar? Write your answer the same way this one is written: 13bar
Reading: 180bar
